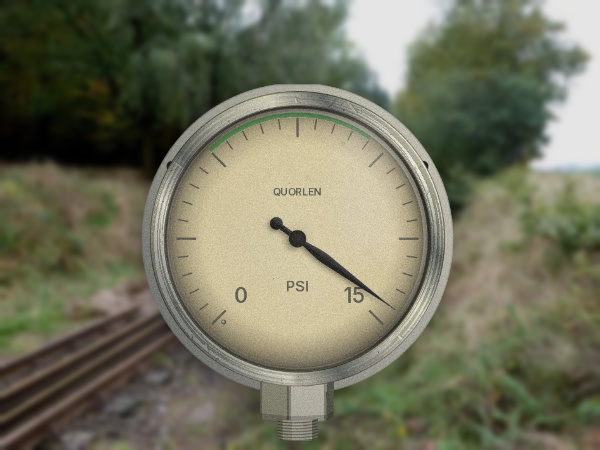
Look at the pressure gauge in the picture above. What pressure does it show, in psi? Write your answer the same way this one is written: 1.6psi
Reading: 14.5psi
